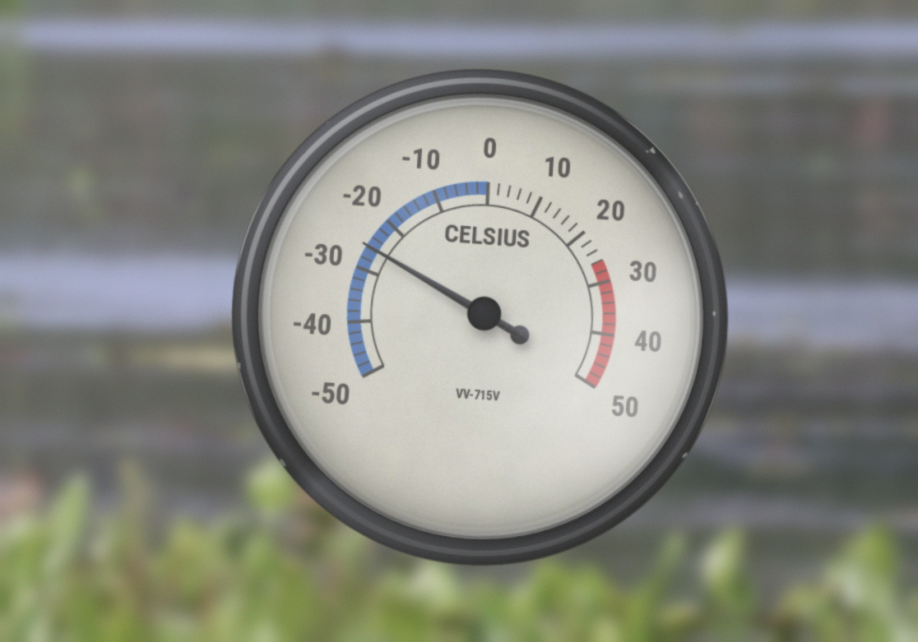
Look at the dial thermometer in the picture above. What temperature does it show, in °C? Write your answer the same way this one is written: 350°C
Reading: -26°C
